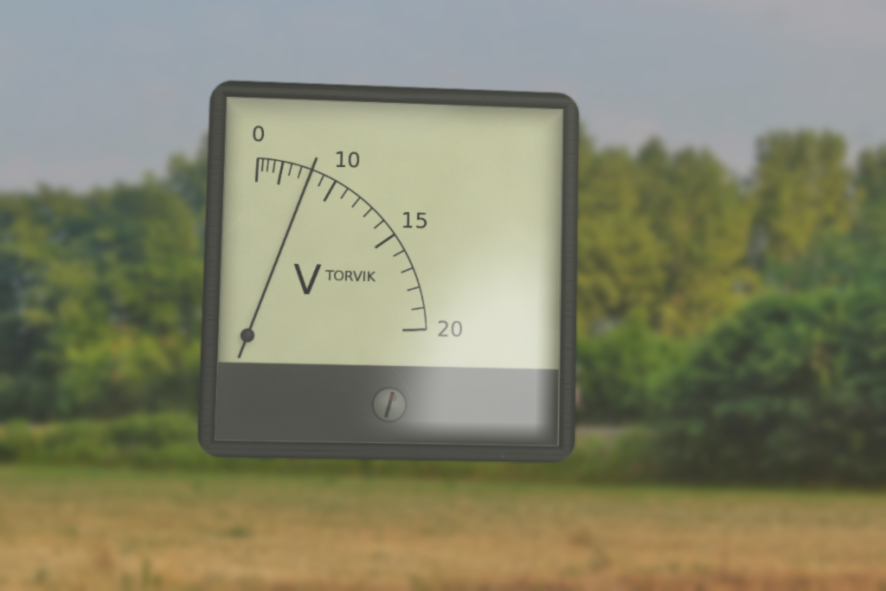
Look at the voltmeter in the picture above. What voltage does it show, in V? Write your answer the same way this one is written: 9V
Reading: 8V
